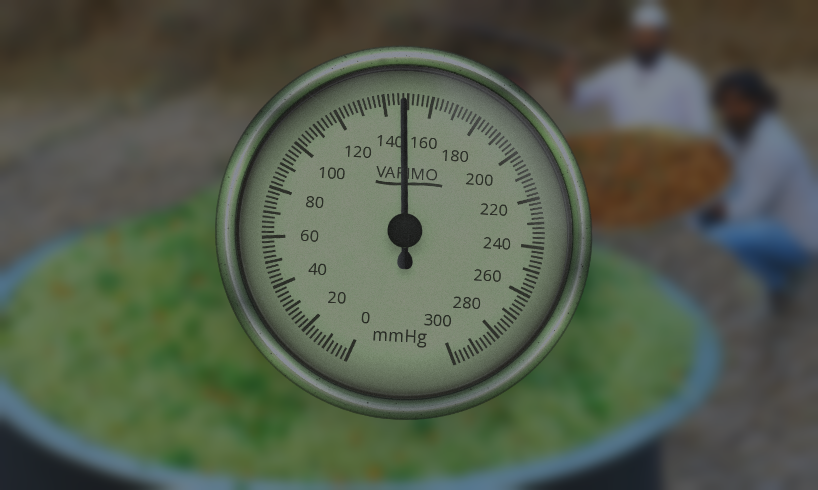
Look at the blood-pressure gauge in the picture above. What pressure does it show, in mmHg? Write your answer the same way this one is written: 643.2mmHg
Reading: 148mmHg
